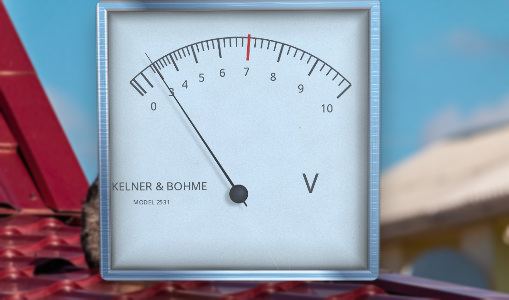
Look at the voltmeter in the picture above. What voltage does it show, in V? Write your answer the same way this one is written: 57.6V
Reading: 3V
